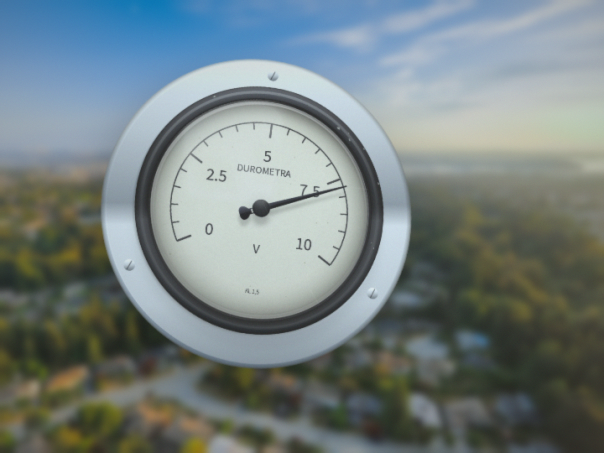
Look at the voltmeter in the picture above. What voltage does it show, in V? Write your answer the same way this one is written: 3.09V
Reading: 7.75V
